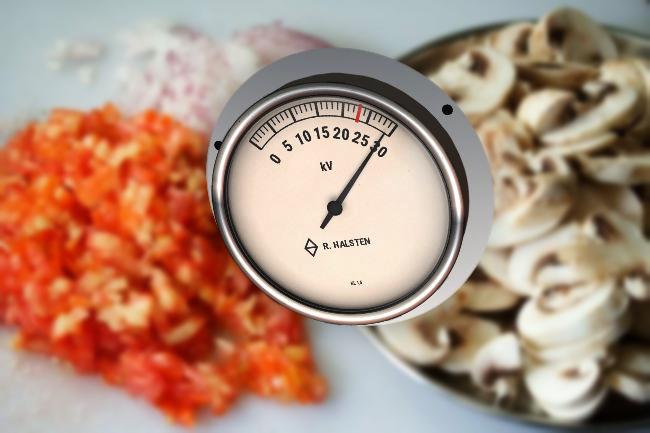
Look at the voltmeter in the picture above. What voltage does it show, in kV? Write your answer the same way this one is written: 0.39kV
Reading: 29kV
